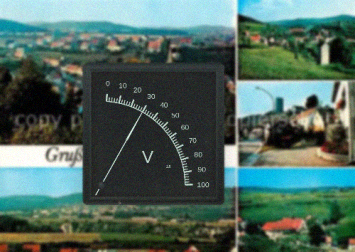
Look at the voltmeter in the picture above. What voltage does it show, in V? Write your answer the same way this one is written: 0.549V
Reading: 30V
